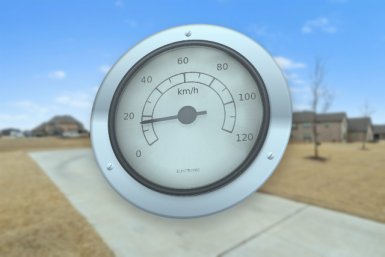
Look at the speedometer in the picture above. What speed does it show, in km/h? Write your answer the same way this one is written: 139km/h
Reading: 15km/h
